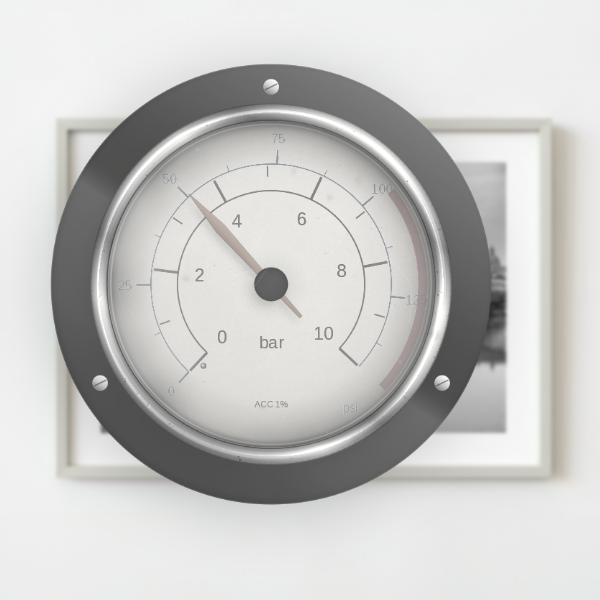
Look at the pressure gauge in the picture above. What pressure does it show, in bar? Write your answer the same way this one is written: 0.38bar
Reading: 3.5bar
